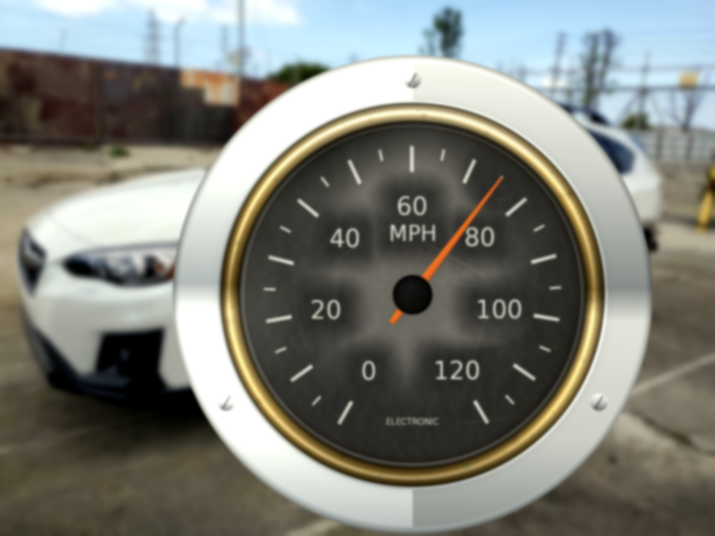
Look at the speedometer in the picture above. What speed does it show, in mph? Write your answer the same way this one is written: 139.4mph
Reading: 75mph
